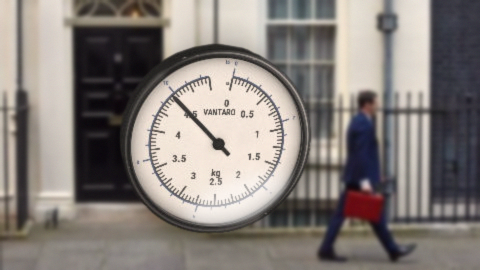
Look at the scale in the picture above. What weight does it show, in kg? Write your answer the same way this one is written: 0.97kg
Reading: 4.5kg
